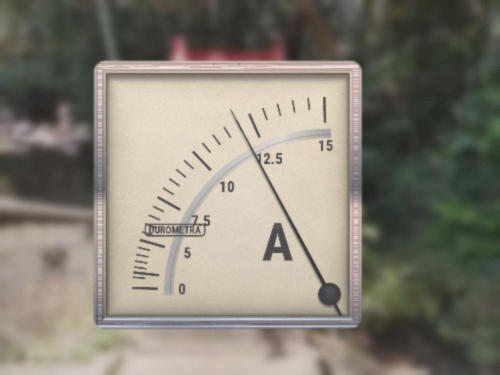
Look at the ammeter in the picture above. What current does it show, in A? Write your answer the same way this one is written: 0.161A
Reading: 12A
